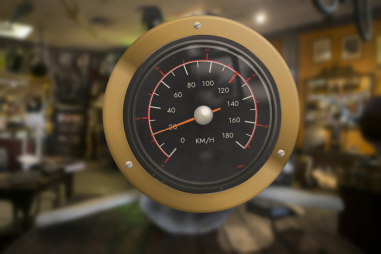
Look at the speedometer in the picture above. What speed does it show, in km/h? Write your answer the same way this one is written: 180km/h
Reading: 20km/h
